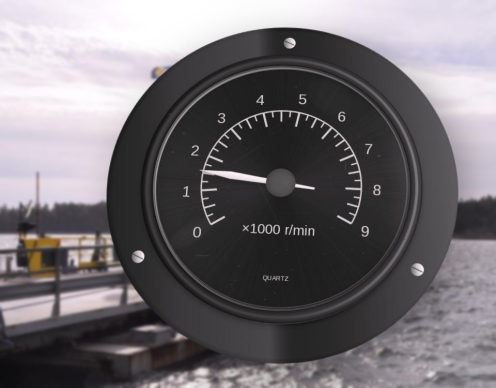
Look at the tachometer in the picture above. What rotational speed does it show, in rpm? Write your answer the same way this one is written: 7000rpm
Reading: 1500rpm
